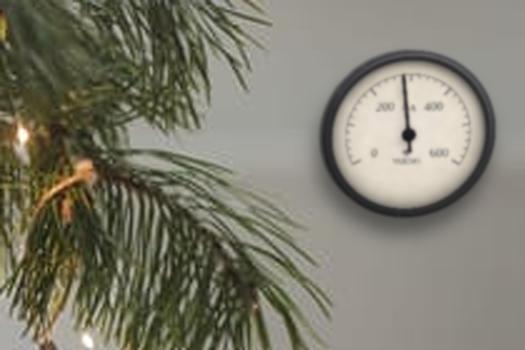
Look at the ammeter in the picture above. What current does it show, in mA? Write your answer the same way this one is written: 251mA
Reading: 280mA
